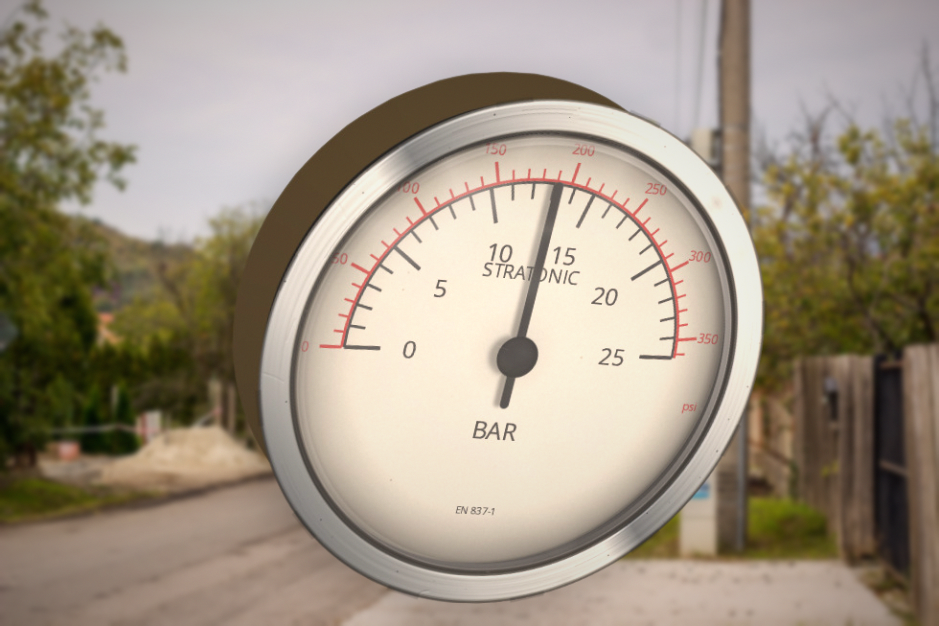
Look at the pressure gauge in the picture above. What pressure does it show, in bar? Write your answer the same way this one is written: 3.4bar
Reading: 13bar
